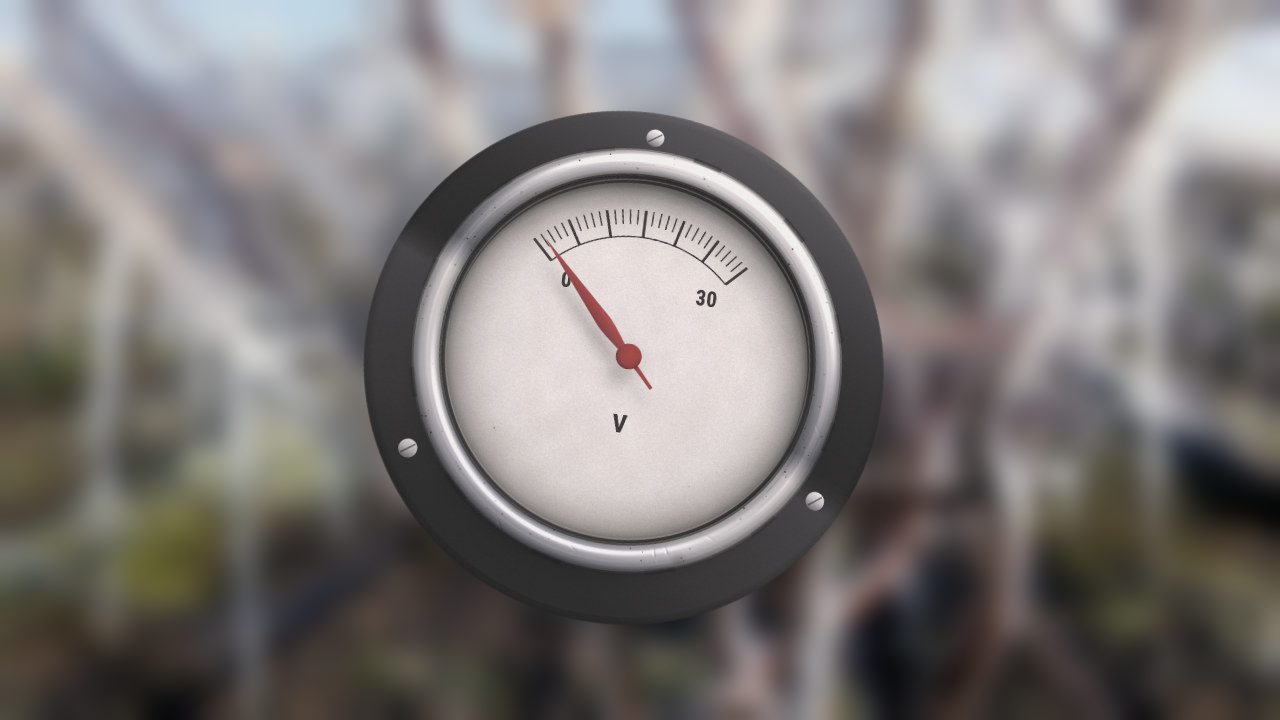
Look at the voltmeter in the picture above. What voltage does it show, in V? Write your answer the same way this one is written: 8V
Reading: 1V
